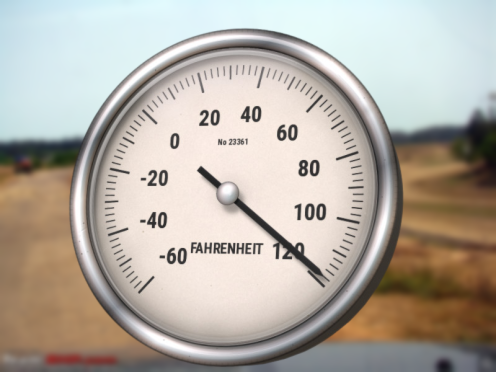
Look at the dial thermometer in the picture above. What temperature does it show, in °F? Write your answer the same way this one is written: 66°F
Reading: 118°F
